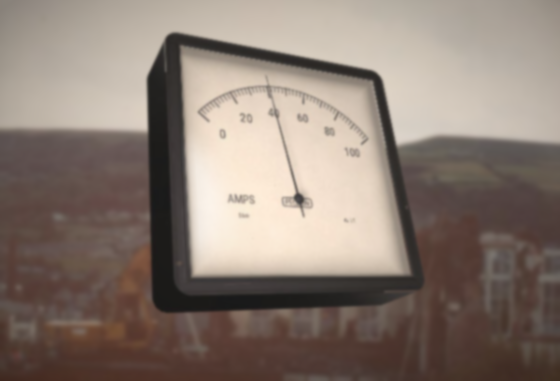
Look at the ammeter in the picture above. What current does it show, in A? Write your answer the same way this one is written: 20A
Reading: 40A
